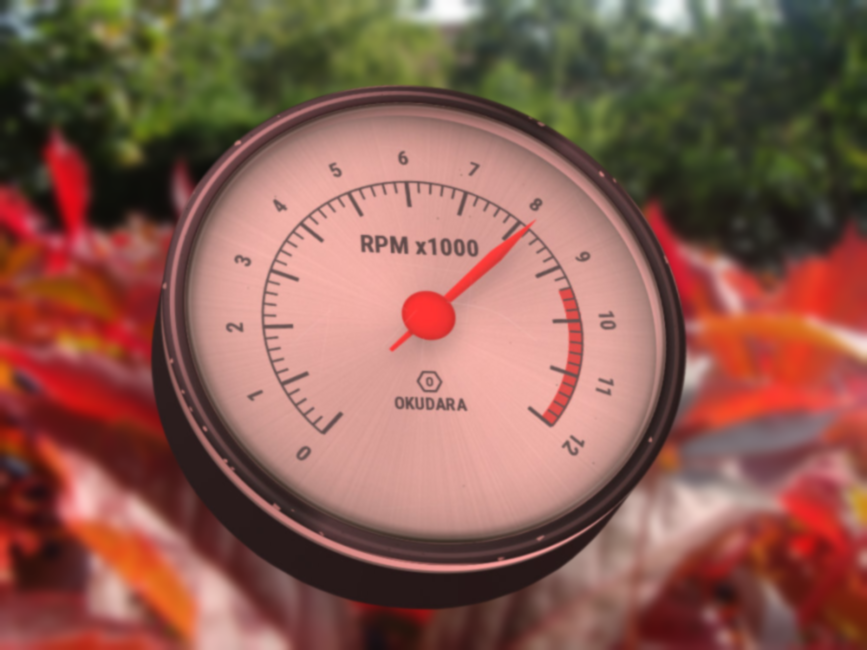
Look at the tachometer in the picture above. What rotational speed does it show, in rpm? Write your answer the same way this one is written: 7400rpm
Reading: 8200rpm
